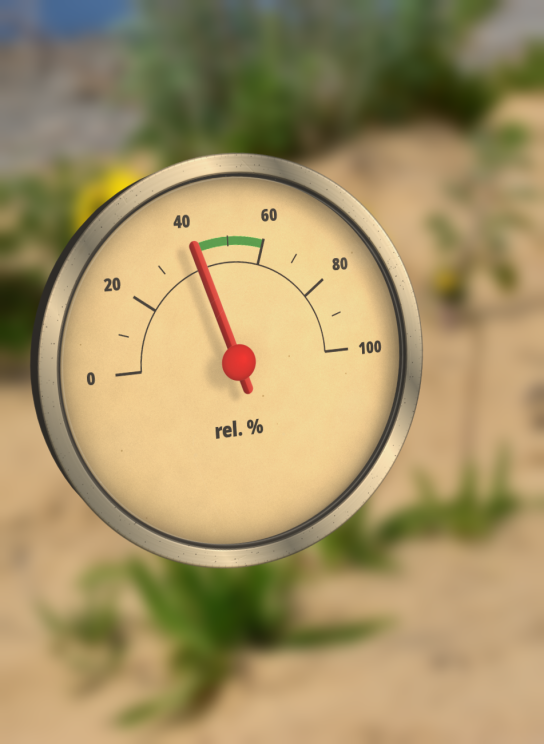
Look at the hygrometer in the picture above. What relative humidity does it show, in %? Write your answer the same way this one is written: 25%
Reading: 40%
